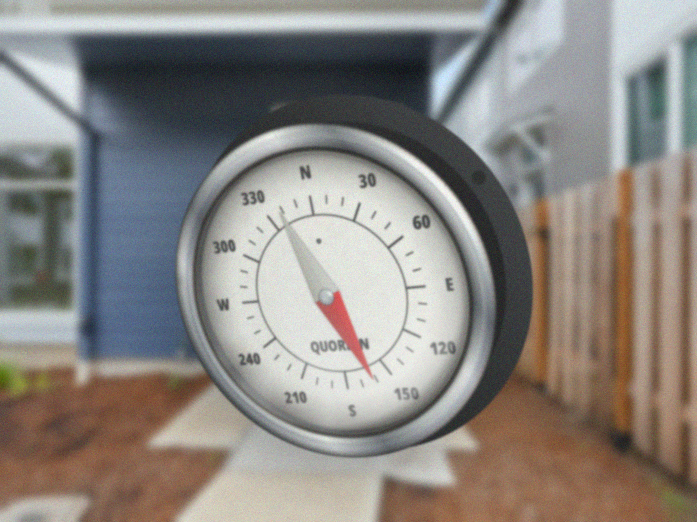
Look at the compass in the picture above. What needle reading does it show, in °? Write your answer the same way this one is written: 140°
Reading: 160°
